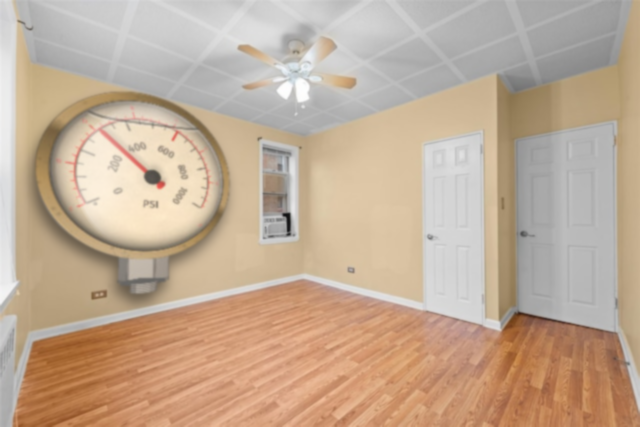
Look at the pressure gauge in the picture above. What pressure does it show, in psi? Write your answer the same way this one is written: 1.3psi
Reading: 300psi
